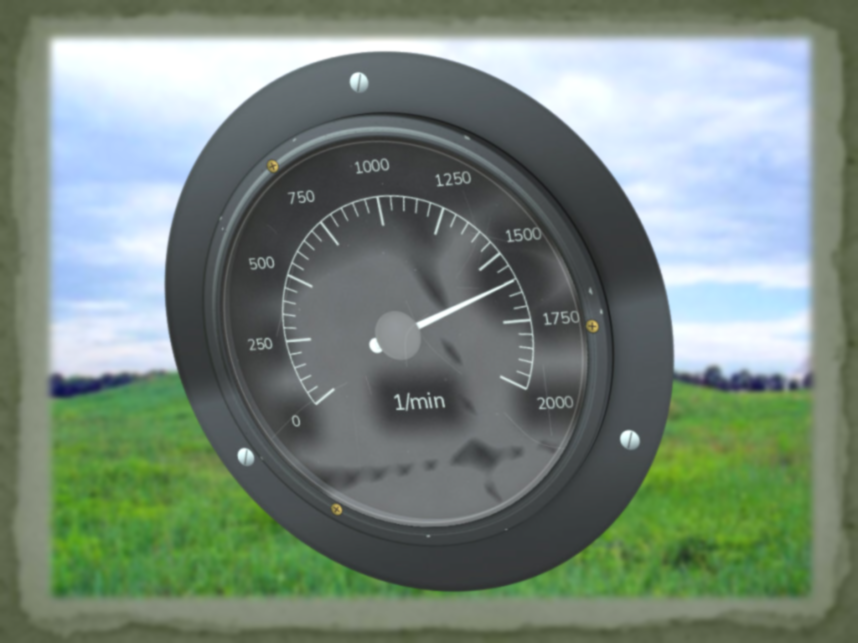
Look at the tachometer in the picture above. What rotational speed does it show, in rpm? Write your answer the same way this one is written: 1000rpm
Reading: 1600rpm
